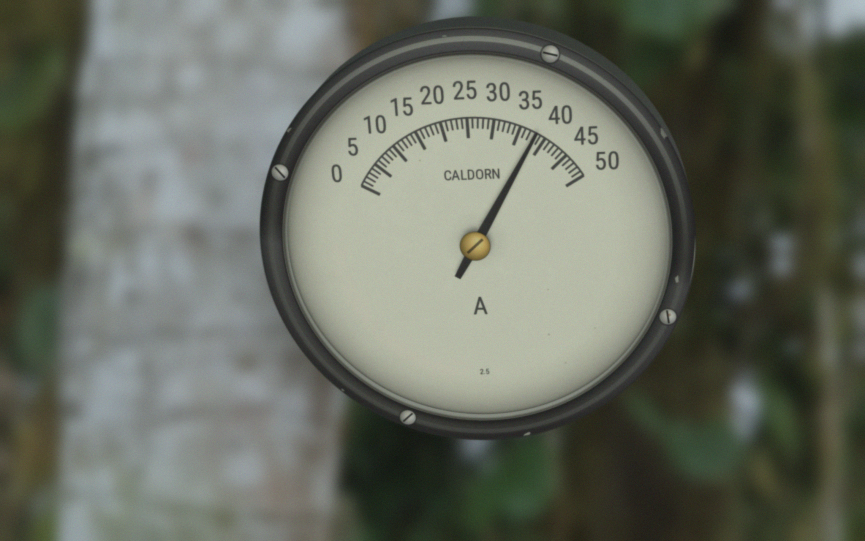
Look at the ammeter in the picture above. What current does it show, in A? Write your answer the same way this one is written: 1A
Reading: 38A
